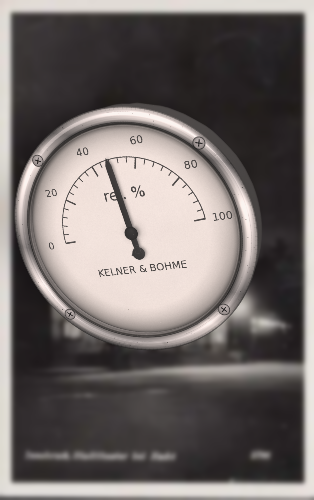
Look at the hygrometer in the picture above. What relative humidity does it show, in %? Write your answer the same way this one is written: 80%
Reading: 48%
